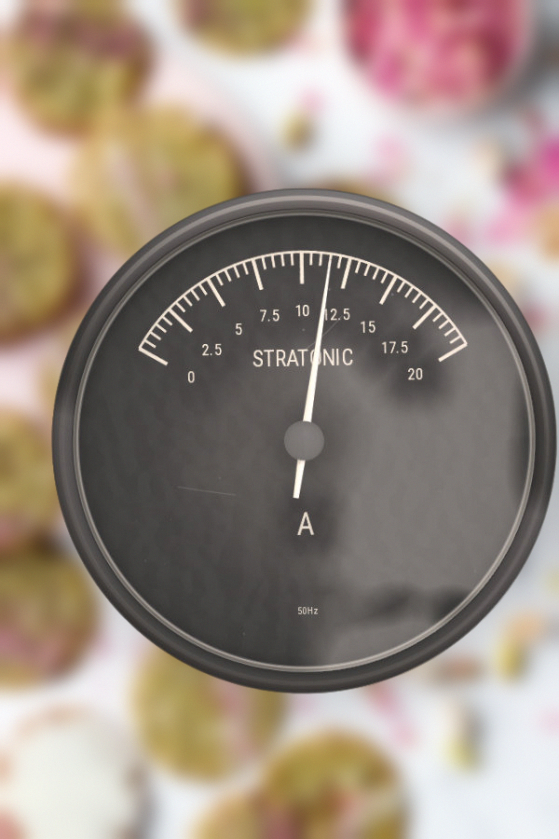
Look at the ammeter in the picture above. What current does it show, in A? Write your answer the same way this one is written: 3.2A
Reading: 11.5A
